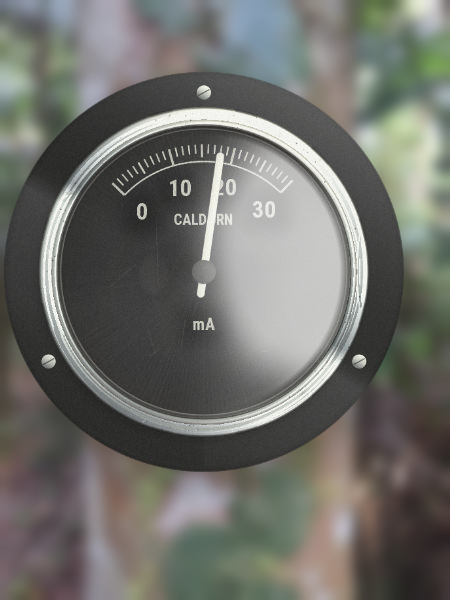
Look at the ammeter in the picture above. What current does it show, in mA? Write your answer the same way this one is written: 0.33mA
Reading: 18mA
